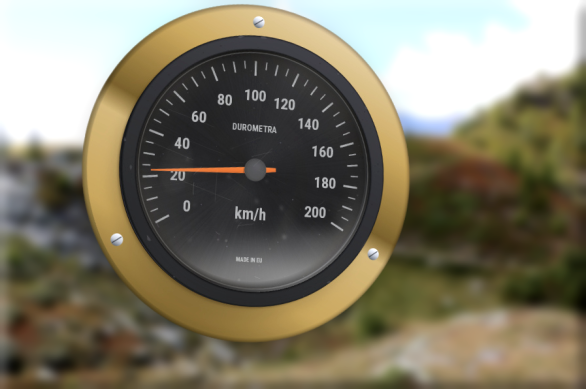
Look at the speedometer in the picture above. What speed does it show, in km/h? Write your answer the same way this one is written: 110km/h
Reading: 22.5km/h
